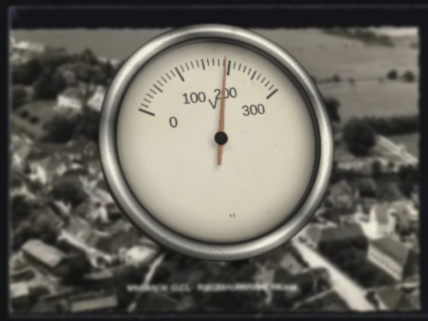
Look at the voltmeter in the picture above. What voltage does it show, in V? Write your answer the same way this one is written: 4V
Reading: 190V
